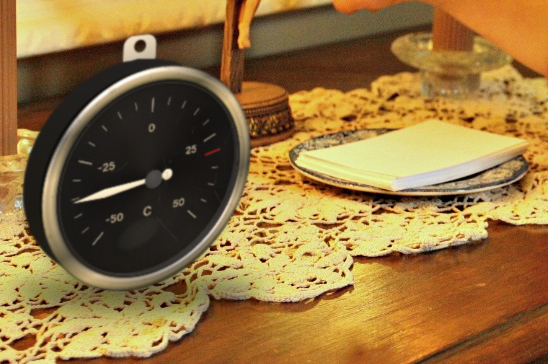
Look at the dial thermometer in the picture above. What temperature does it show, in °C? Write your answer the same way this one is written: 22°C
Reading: -35°C
